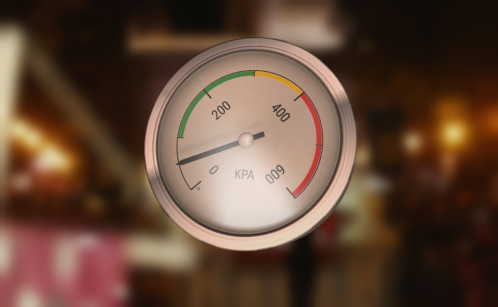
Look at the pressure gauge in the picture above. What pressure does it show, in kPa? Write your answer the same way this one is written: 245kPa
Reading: 50kPa
